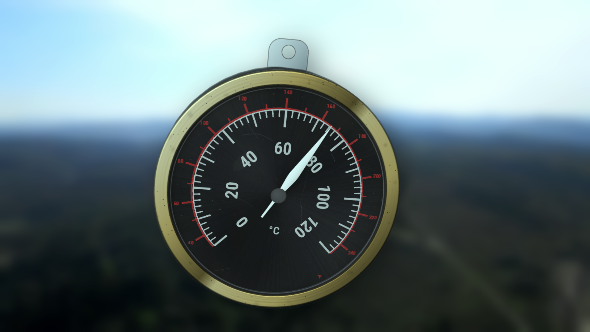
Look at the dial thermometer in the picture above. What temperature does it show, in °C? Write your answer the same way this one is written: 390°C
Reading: 74°C
